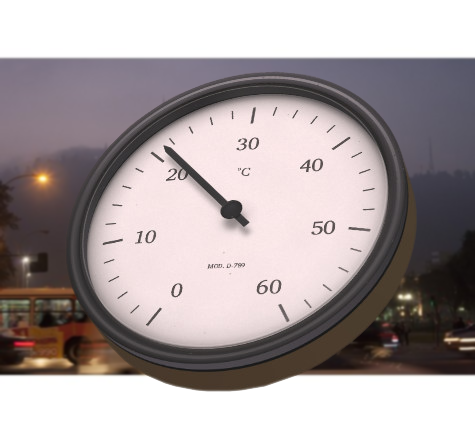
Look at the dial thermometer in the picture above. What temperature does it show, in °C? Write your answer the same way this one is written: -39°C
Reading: 21°C
